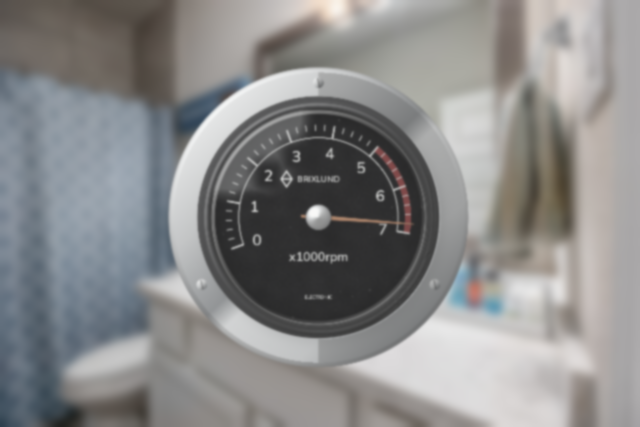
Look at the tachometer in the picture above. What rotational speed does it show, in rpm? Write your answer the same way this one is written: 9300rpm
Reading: 6800rpm
